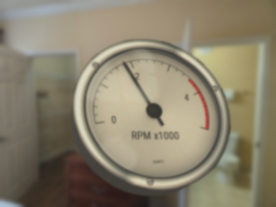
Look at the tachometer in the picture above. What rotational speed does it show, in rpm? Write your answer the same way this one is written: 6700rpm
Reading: 1800rpm
